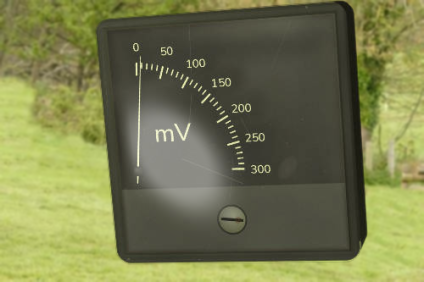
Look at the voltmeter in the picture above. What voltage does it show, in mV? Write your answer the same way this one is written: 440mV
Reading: 10mV
